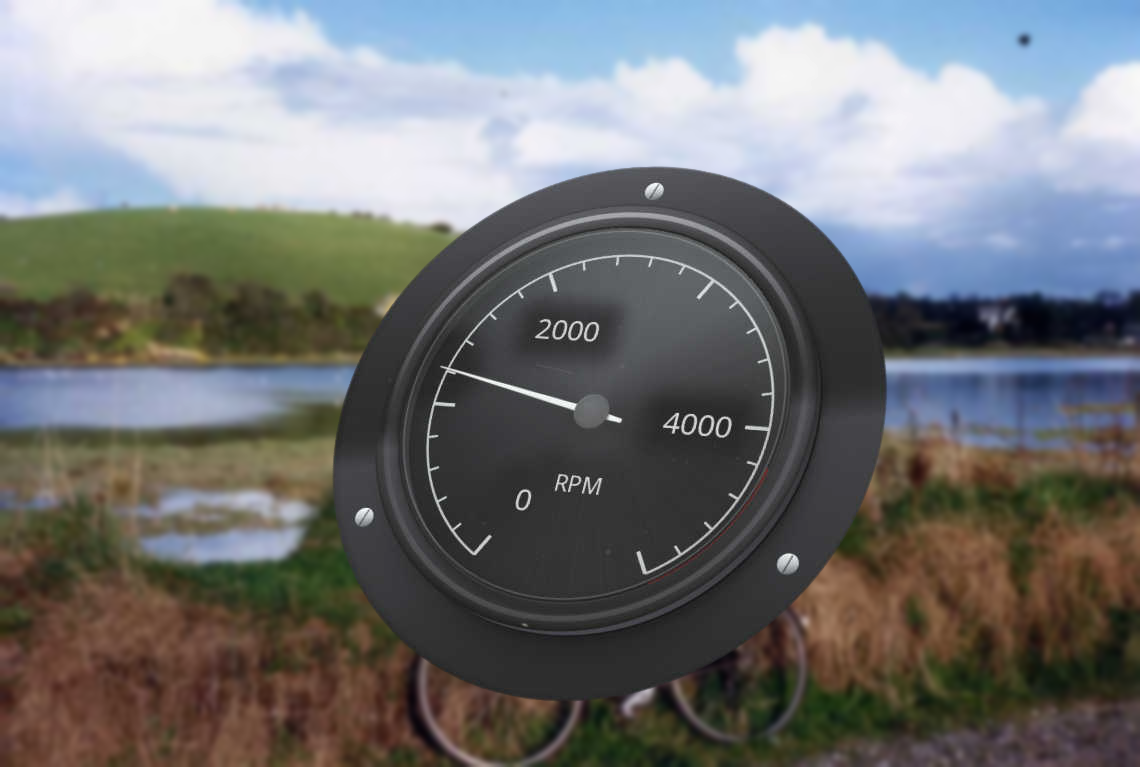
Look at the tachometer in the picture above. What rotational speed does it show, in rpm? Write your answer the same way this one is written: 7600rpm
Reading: 1200rpm
